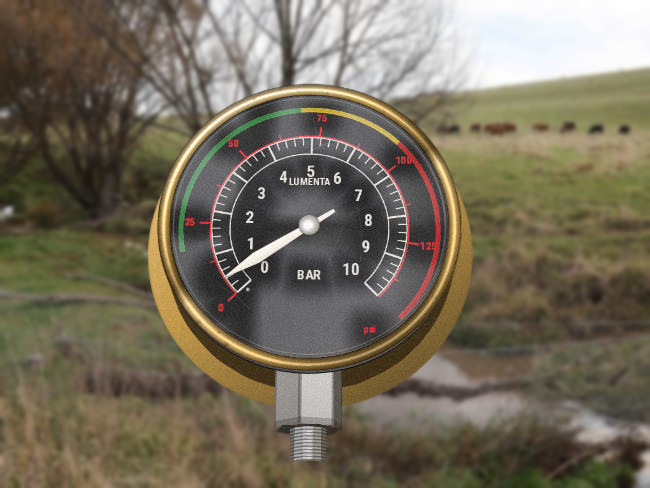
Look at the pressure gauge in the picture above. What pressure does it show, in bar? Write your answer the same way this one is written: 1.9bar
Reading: 0.4bar
